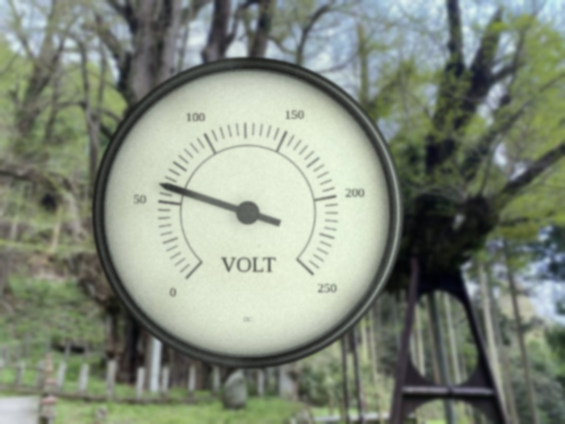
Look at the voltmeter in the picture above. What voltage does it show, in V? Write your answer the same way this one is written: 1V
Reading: 60V
